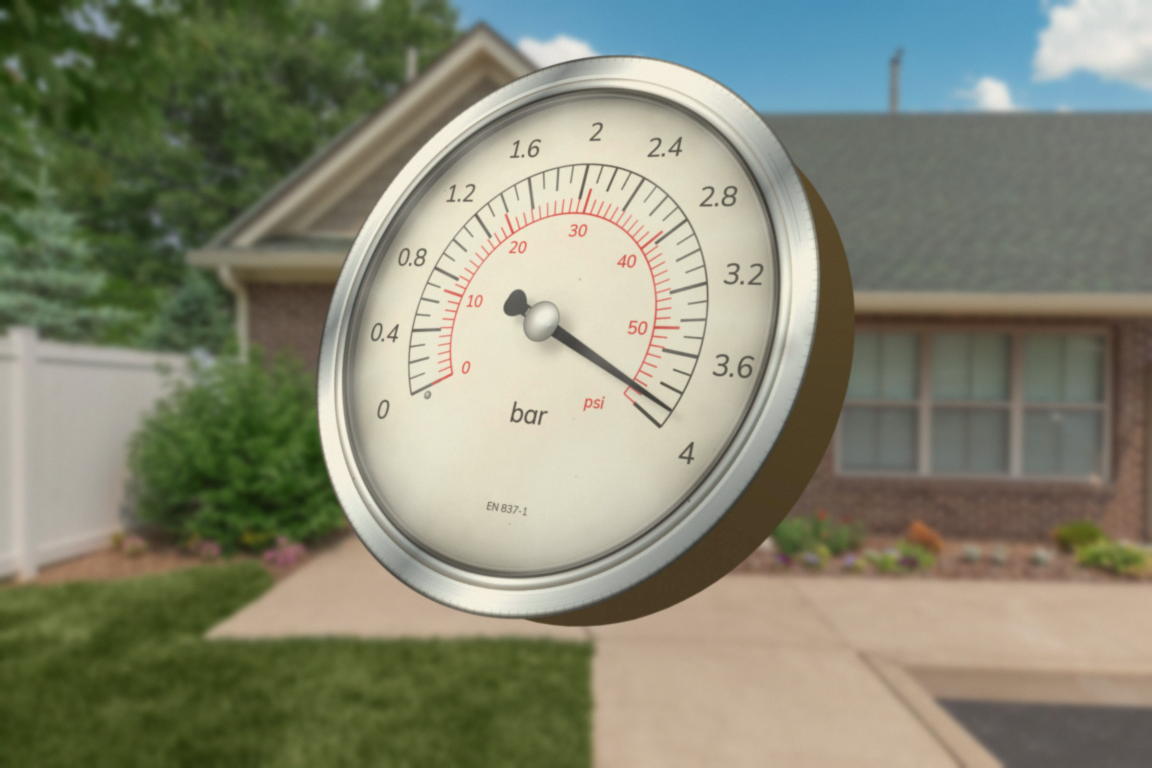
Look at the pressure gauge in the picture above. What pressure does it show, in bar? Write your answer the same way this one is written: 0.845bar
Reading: 3.9bar
